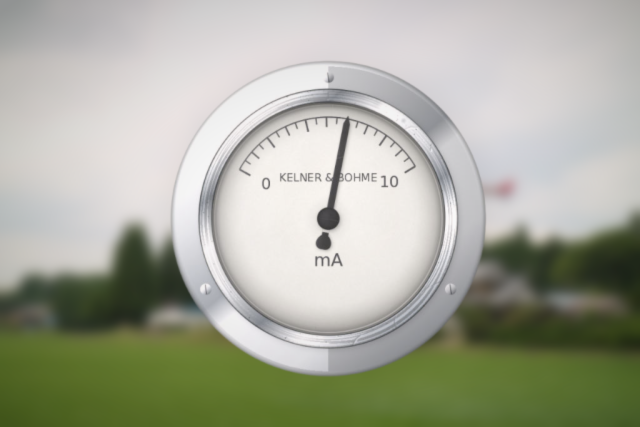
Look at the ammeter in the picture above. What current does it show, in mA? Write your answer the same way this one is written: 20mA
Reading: 6mA
